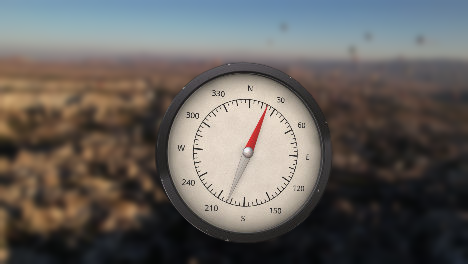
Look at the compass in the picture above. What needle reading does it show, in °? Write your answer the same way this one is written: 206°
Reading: 20°
